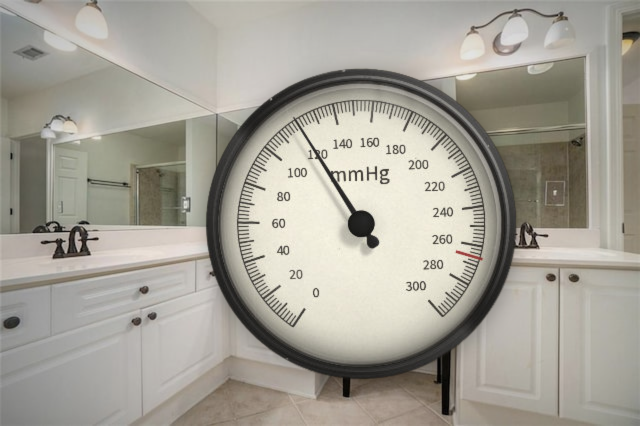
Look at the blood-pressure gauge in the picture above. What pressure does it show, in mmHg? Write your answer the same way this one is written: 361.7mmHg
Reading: 120mmHg
